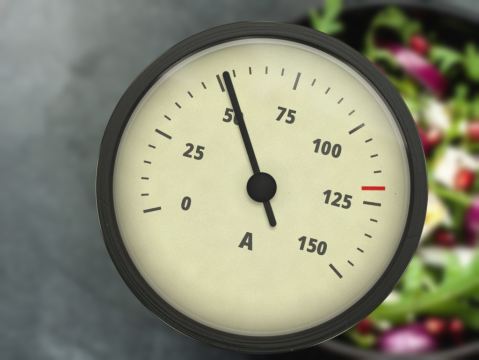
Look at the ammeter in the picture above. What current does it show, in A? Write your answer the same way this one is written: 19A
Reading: 52.5A
